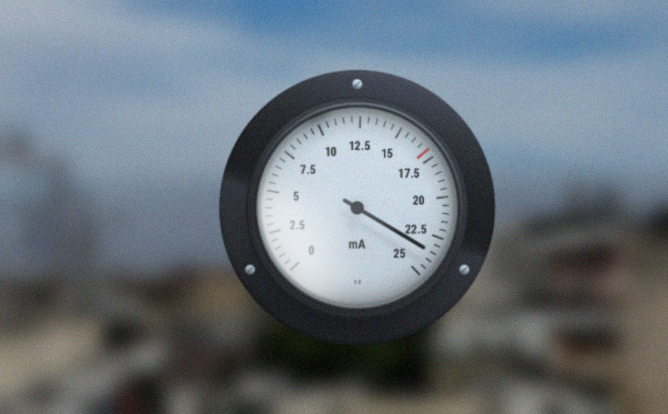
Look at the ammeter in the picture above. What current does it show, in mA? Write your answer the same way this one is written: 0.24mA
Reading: 23.5mA
